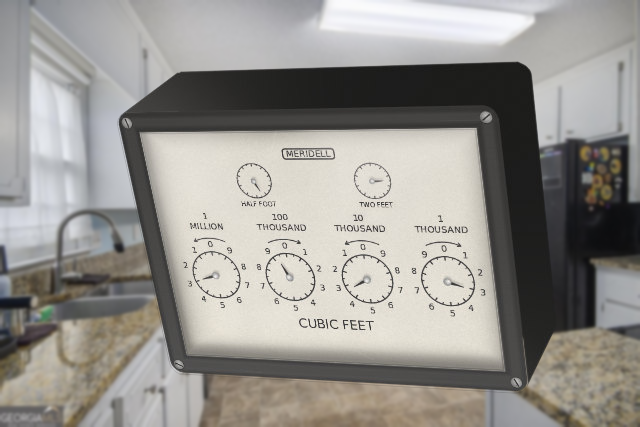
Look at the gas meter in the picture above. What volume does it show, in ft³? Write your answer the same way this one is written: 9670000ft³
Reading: 293300ft³
